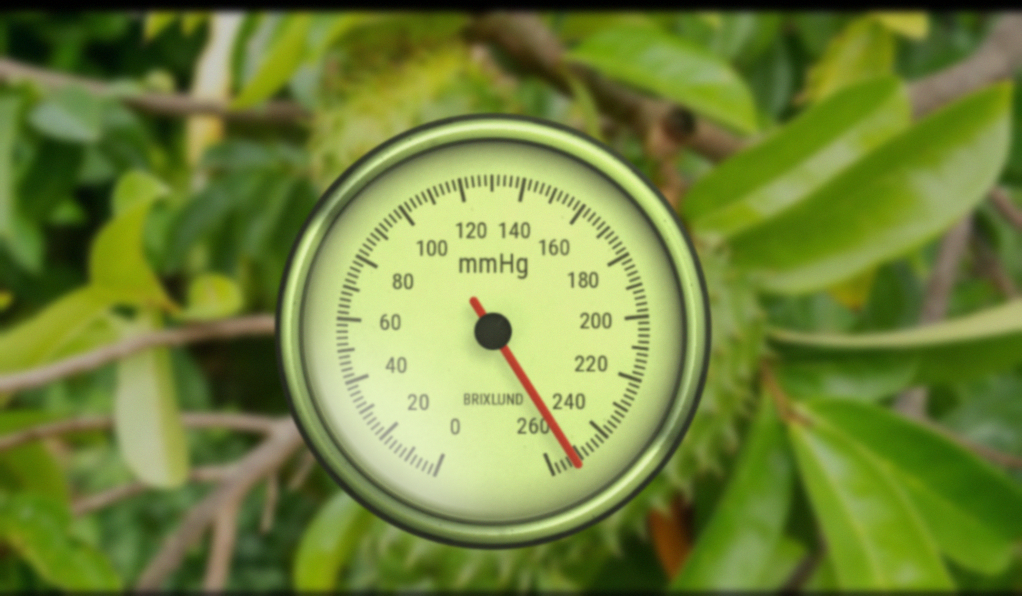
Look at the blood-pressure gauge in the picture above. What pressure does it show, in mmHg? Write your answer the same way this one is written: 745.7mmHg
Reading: 252mmHg
